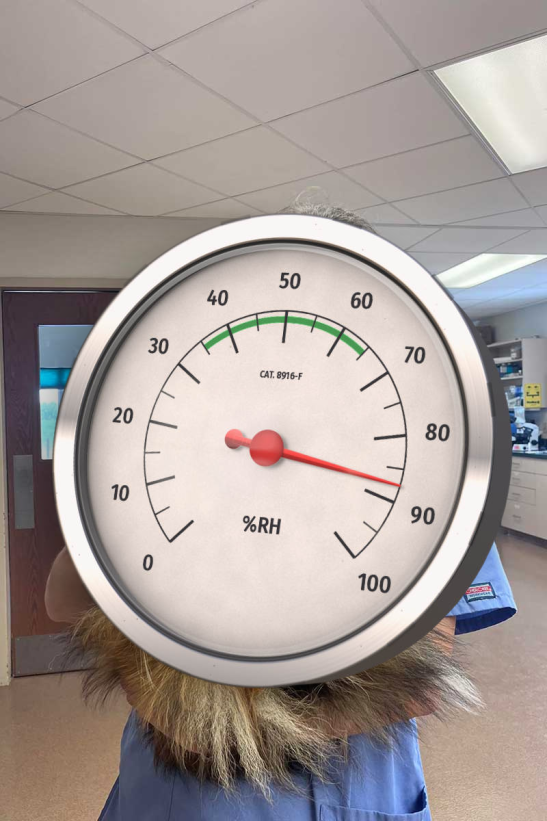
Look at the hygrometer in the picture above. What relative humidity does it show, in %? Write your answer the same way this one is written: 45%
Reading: 87.5%
